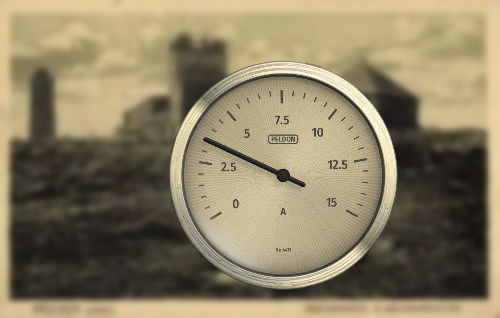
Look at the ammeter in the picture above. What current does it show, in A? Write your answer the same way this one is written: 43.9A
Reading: 3.5A
